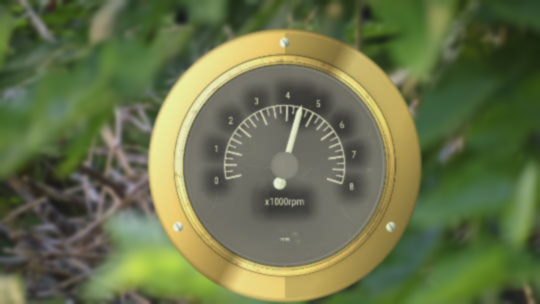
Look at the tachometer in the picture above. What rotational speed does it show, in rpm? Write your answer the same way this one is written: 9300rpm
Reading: 4500rpm
